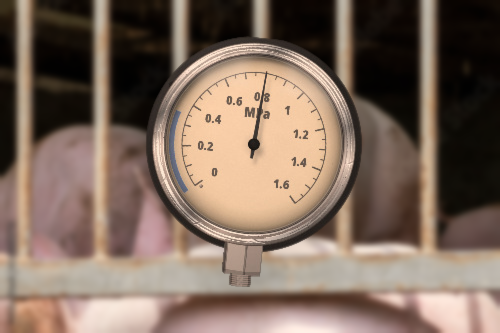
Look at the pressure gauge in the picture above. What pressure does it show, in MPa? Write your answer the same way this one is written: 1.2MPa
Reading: 0.8MPa
